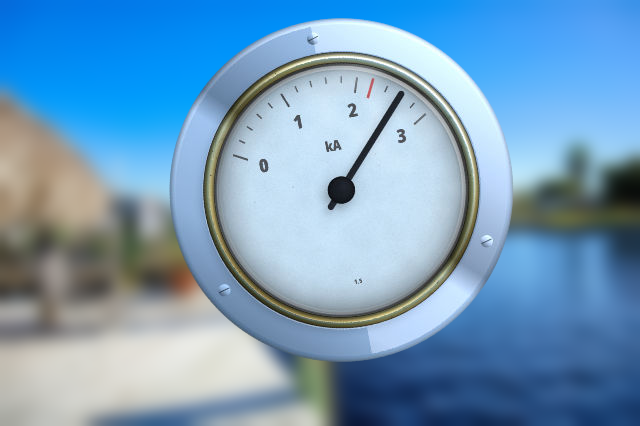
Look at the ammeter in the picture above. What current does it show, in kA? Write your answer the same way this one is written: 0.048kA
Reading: 2.6kA
